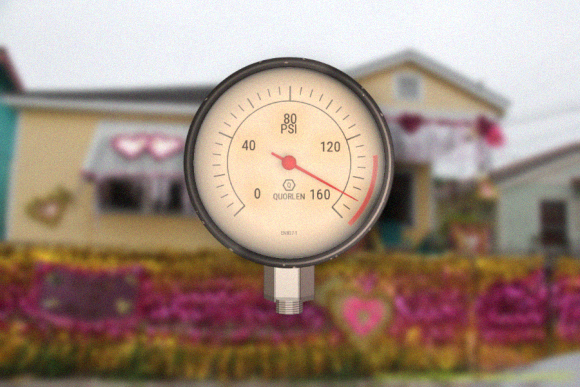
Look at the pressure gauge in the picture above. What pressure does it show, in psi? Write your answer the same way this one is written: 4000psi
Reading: 150psi
